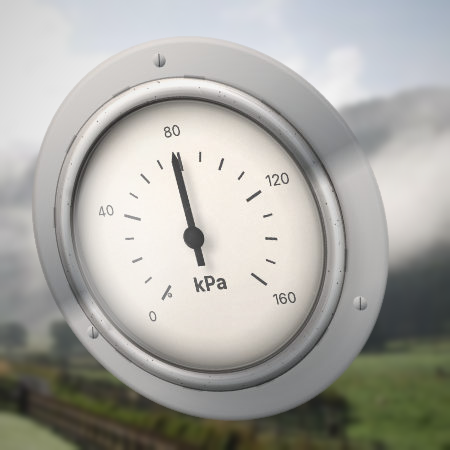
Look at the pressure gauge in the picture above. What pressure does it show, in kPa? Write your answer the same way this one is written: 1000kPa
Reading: 80kPa
